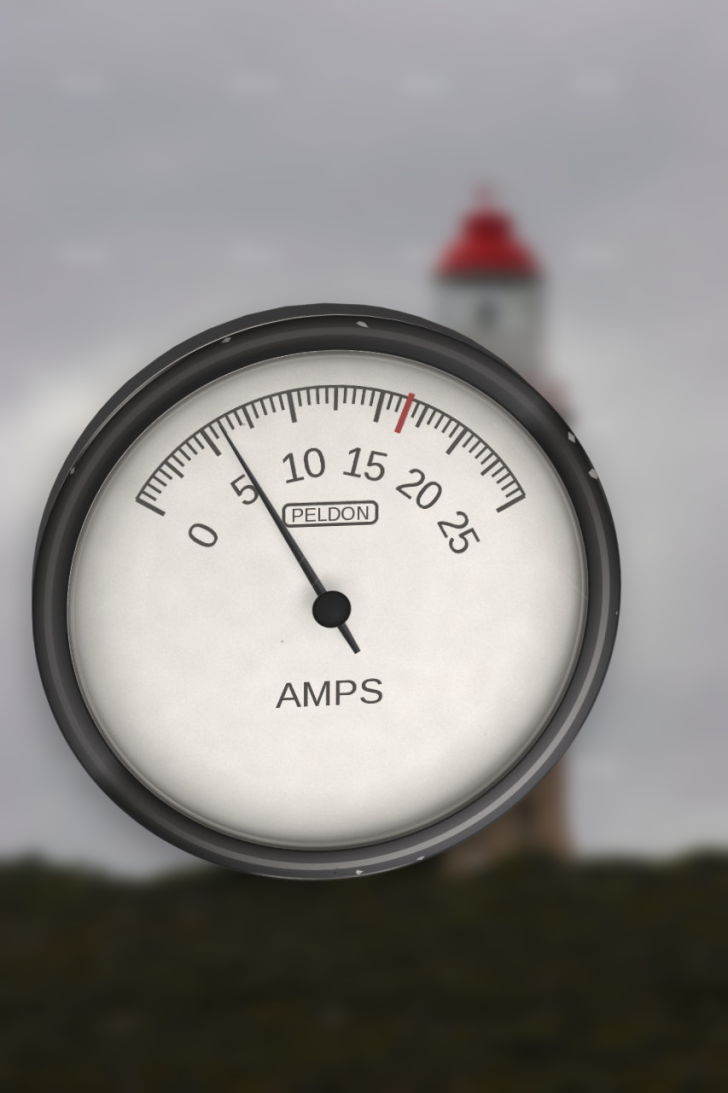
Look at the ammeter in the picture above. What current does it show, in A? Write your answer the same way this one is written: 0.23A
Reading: 6A
